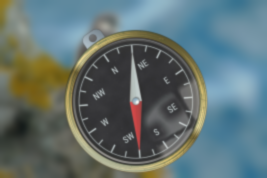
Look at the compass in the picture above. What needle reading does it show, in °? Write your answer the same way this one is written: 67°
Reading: 210°
